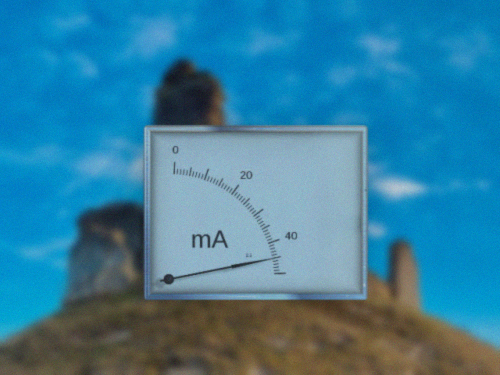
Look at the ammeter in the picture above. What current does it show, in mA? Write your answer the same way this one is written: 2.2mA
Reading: 45mA
